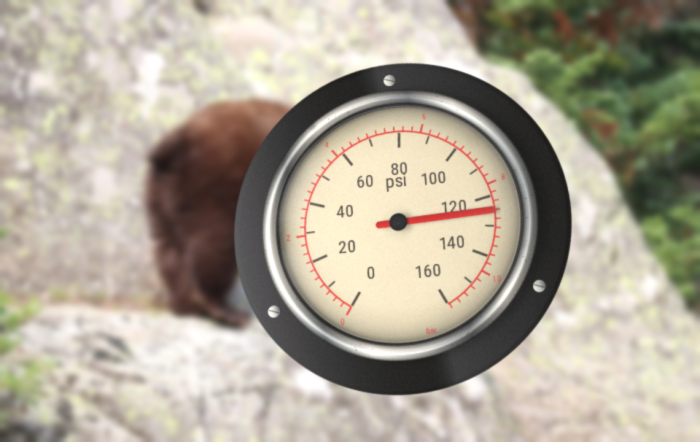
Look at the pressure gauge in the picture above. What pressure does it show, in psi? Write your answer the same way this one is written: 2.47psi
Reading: 125psi
